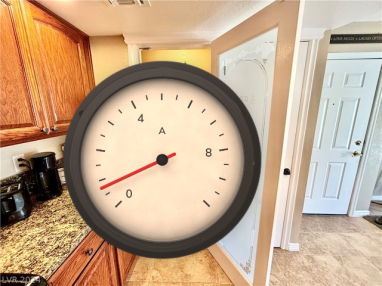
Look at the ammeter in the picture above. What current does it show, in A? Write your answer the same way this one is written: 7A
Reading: 0.75A
